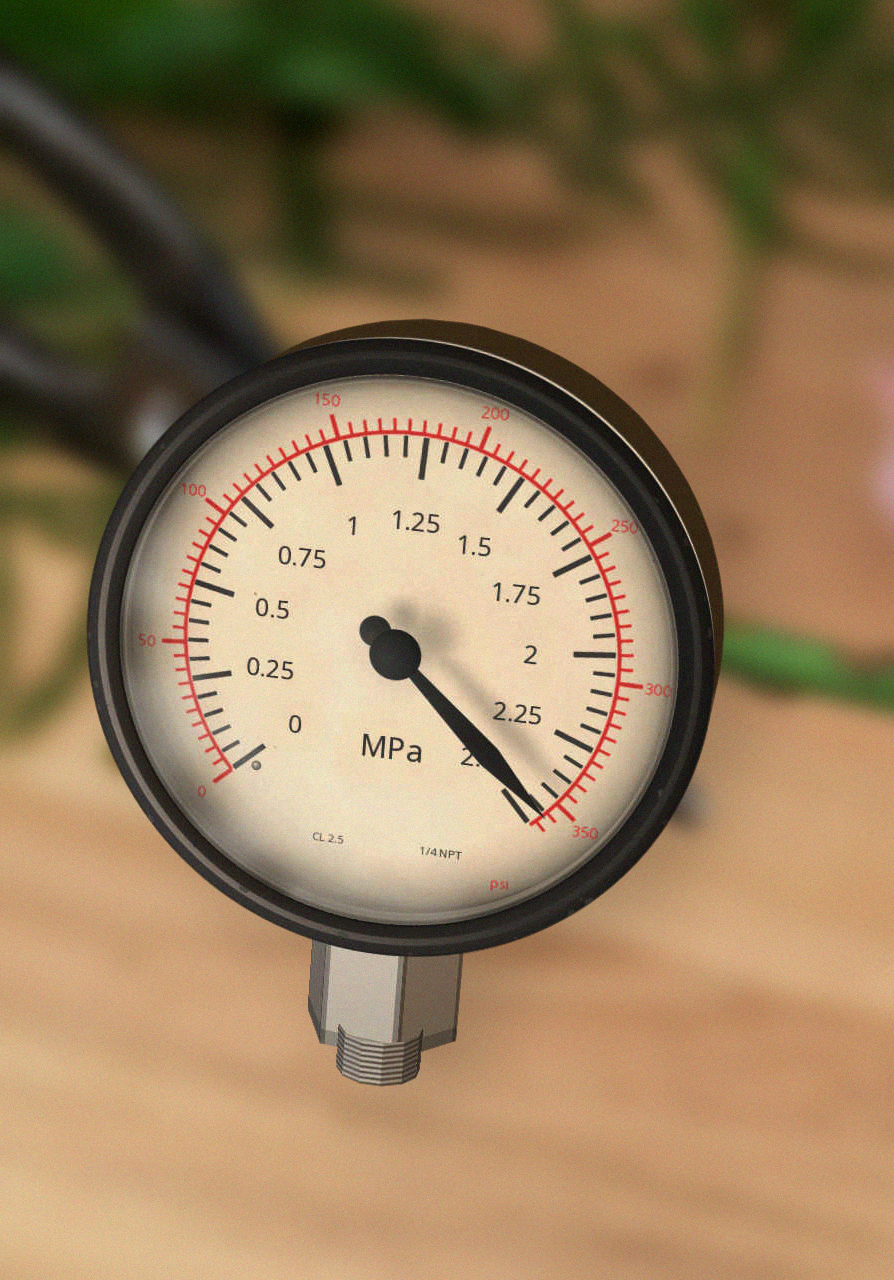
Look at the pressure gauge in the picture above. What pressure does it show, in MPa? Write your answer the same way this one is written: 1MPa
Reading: 2.45MPa
